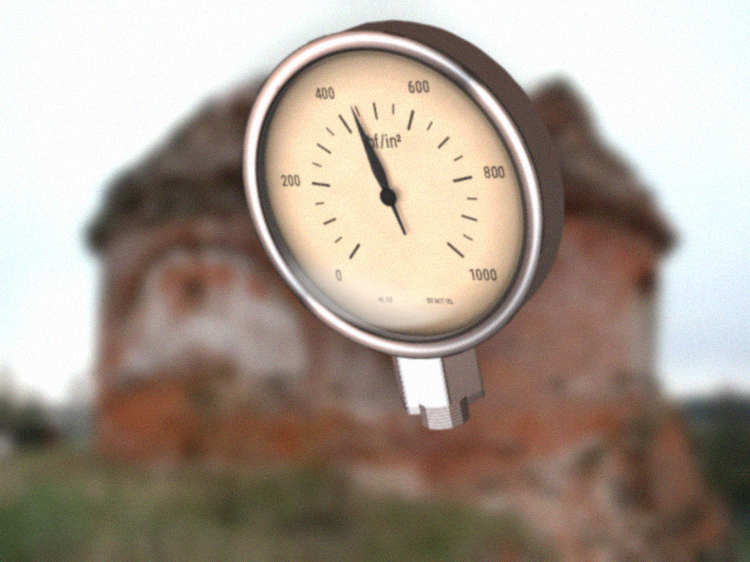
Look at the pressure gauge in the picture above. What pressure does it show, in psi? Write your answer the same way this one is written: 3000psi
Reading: 450psi
